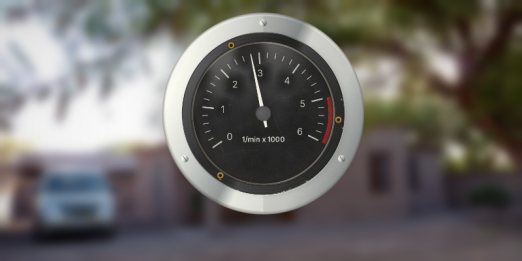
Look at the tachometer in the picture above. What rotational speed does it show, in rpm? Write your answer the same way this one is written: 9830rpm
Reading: 2800rpm
